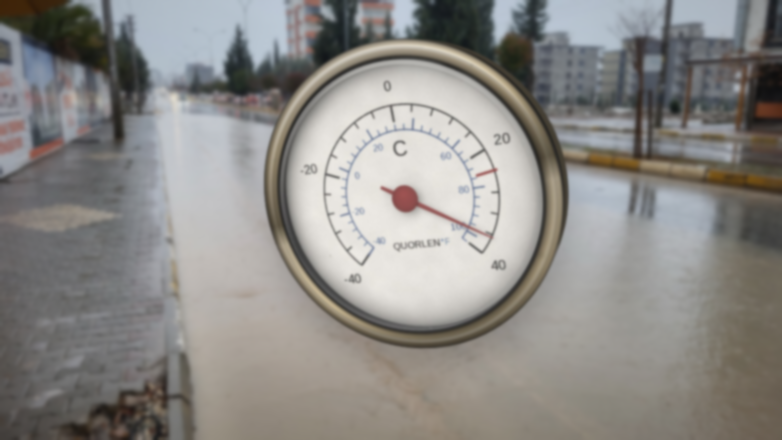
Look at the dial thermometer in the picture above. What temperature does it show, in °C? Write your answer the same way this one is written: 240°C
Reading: 36°C
